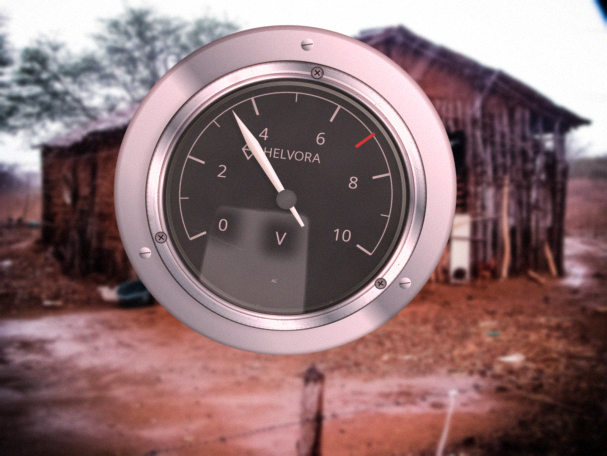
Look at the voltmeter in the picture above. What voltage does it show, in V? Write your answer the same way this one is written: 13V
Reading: 3.5V
